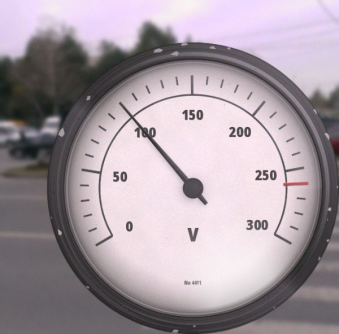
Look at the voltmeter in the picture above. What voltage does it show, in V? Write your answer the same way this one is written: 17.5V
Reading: 100V
